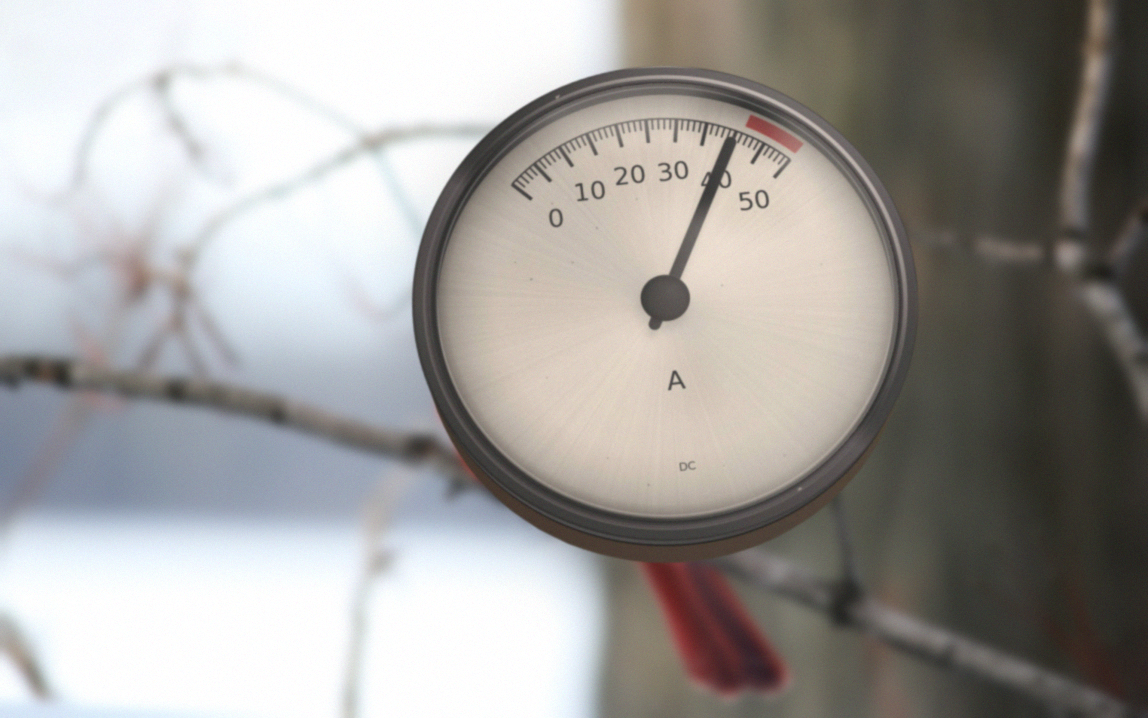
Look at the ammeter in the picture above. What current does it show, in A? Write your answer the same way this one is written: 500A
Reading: 40A
